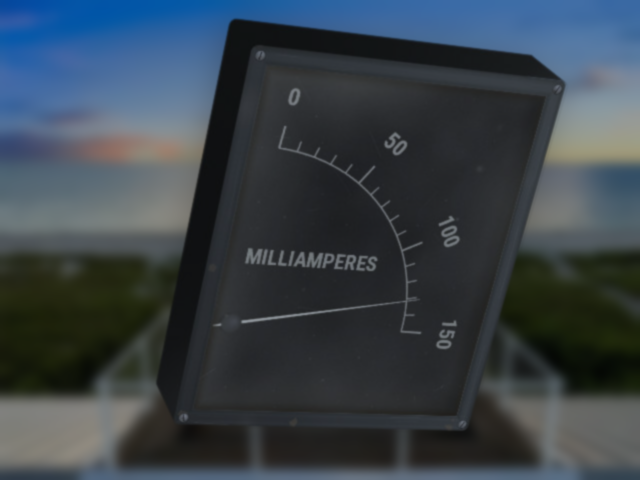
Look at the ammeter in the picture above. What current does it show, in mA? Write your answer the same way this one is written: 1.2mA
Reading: 130mA
